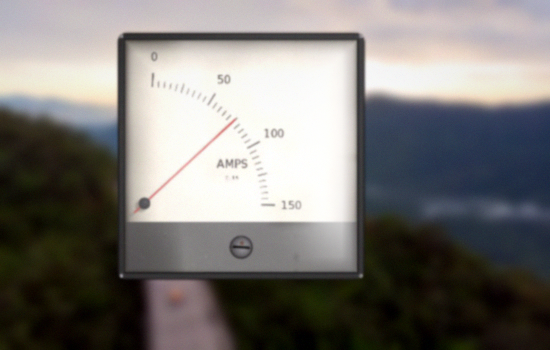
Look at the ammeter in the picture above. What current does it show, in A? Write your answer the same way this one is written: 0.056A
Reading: 75A
